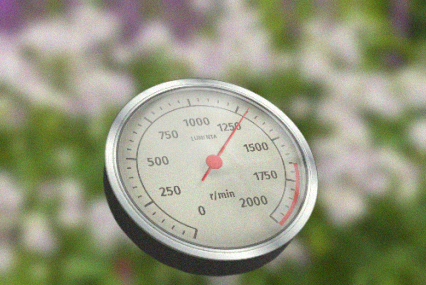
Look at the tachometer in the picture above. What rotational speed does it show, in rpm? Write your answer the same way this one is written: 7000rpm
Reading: 1300rpm
